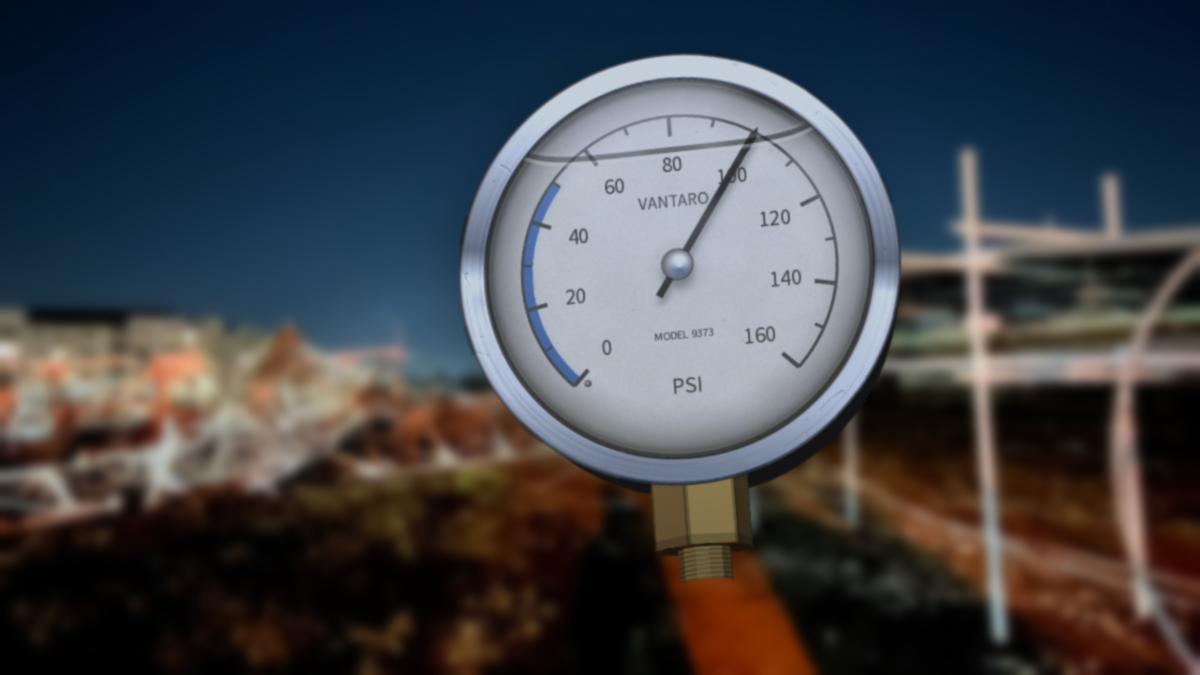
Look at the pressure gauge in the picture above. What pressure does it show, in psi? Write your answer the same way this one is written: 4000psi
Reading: 100psi
